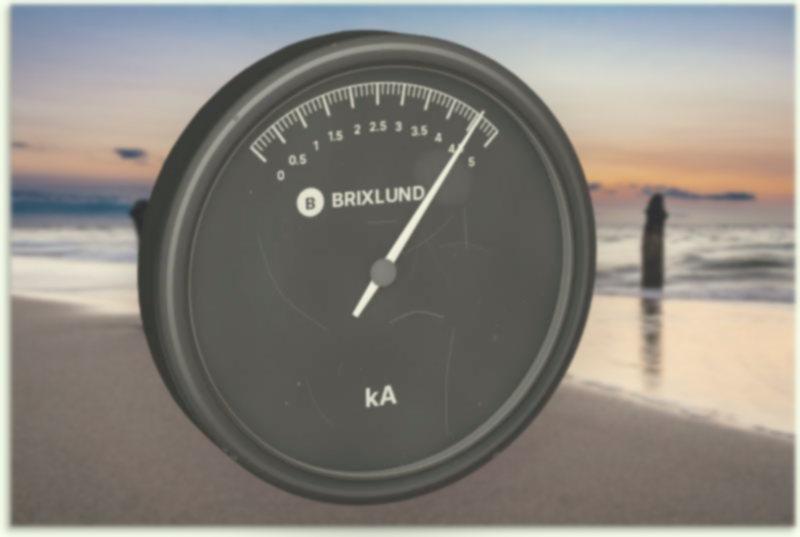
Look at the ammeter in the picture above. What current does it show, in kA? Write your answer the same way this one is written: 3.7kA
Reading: 4.5kA
